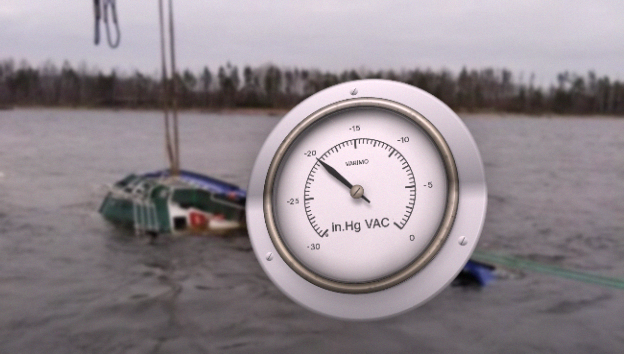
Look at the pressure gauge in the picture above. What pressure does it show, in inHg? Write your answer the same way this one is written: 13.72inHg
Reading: -20inHg
